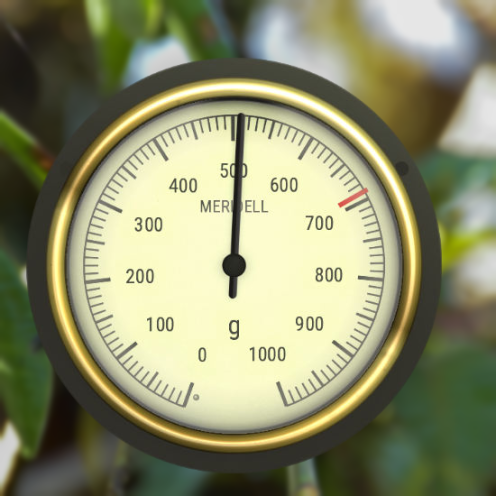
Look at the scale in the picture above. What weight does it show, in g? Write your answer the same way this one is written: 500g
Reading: 510g
